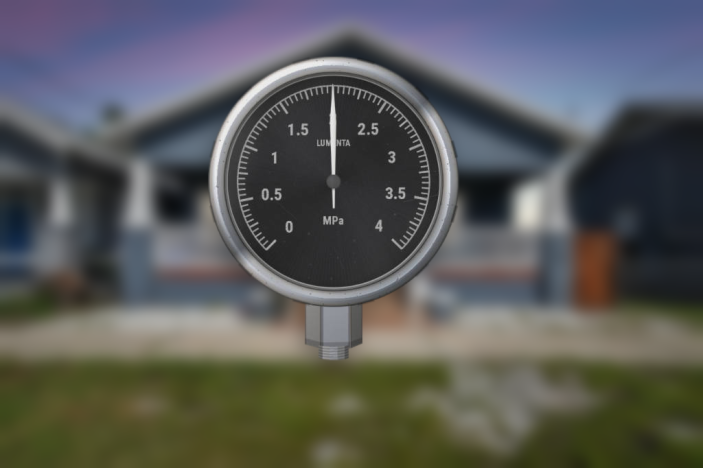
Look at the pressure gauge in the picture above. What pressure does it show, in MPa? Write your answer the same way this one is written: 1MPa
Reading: 2MPa
